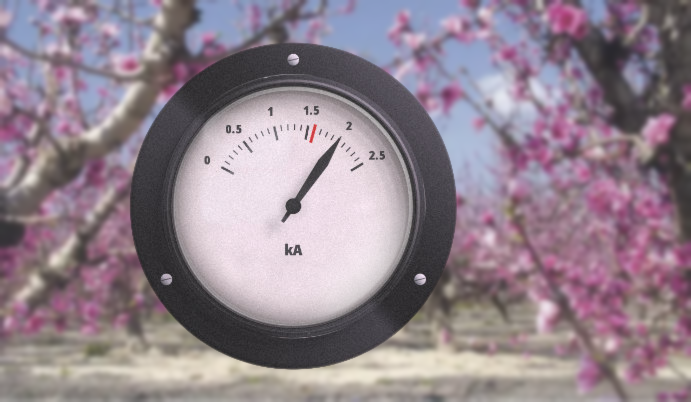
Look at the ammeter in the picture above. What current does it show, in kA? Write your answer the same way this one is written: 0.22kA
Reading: 2kA
